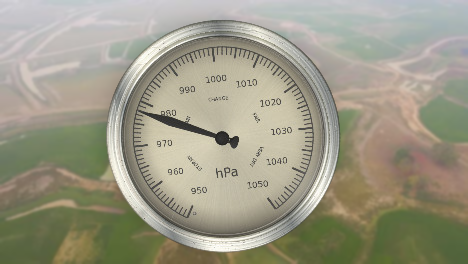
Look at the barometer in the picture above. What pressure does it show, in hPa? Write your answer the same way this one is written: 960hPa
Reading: 978hPa
